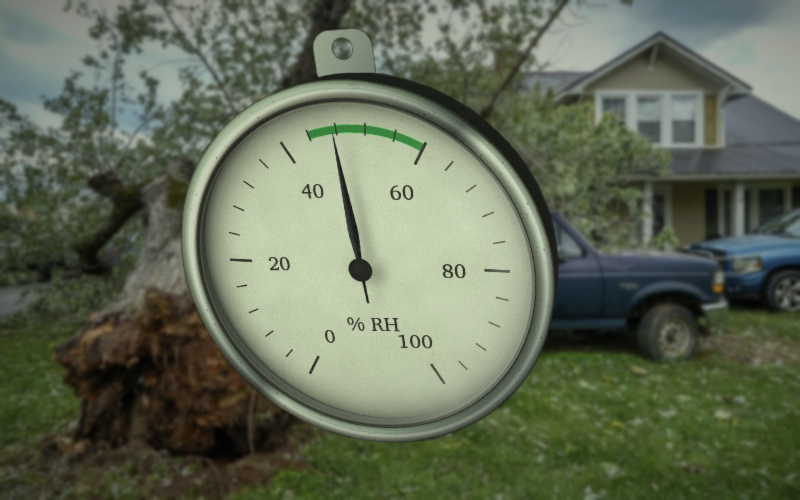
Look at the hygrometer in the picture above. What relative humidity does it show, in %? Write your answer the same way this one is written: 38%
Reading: 48%
